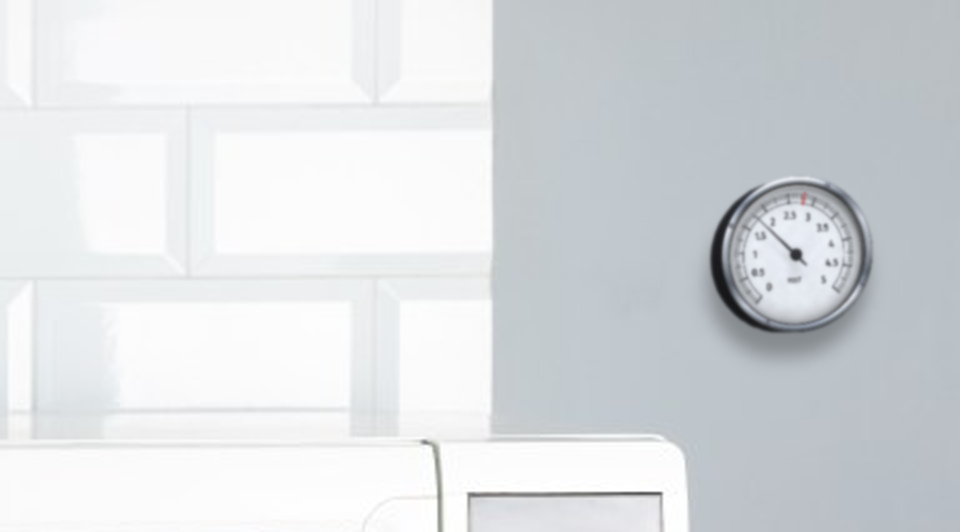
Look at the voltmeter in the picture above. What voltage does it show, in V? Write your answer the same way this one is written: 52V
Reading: 1.75V
